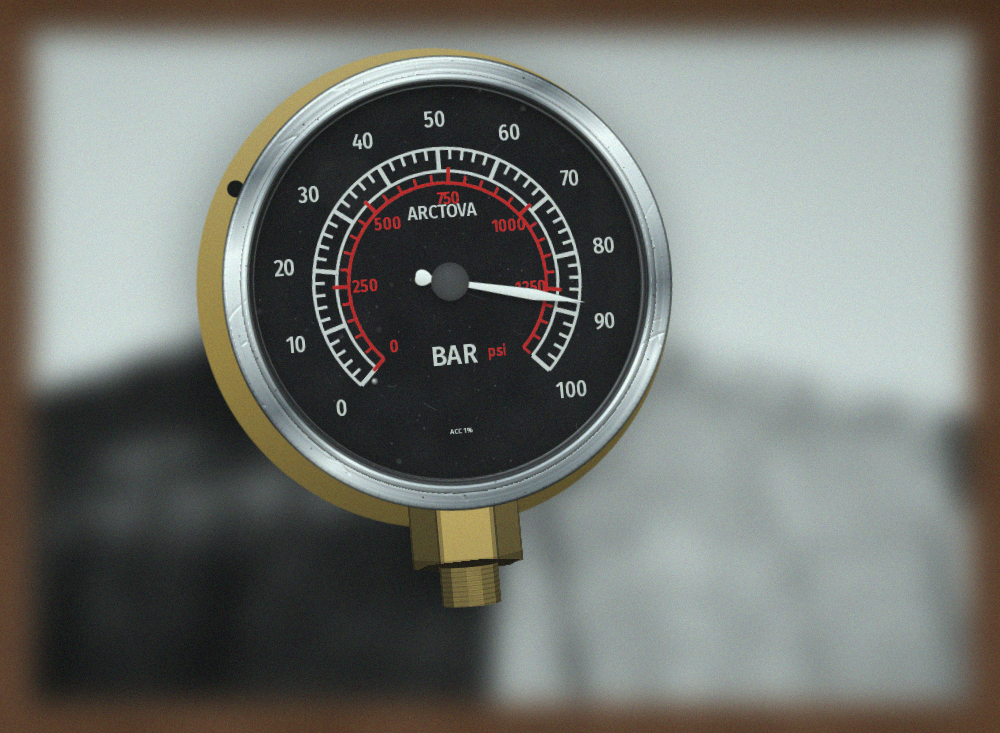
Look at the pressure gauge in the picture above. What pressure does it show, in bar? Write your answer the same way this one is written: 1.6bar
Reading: 88bar
